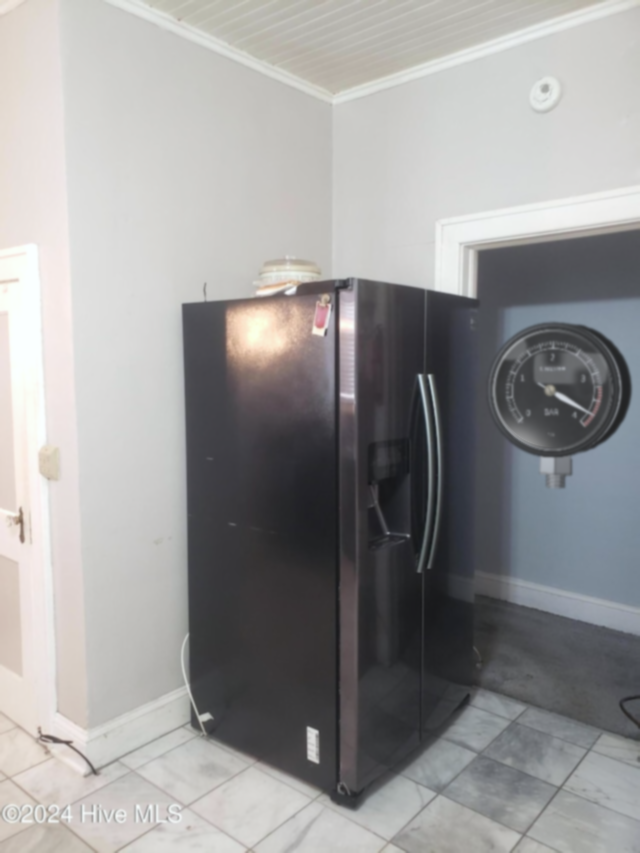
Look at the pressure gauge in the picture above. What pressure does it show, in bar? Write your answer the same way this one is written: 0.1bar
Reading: 3.75bar
